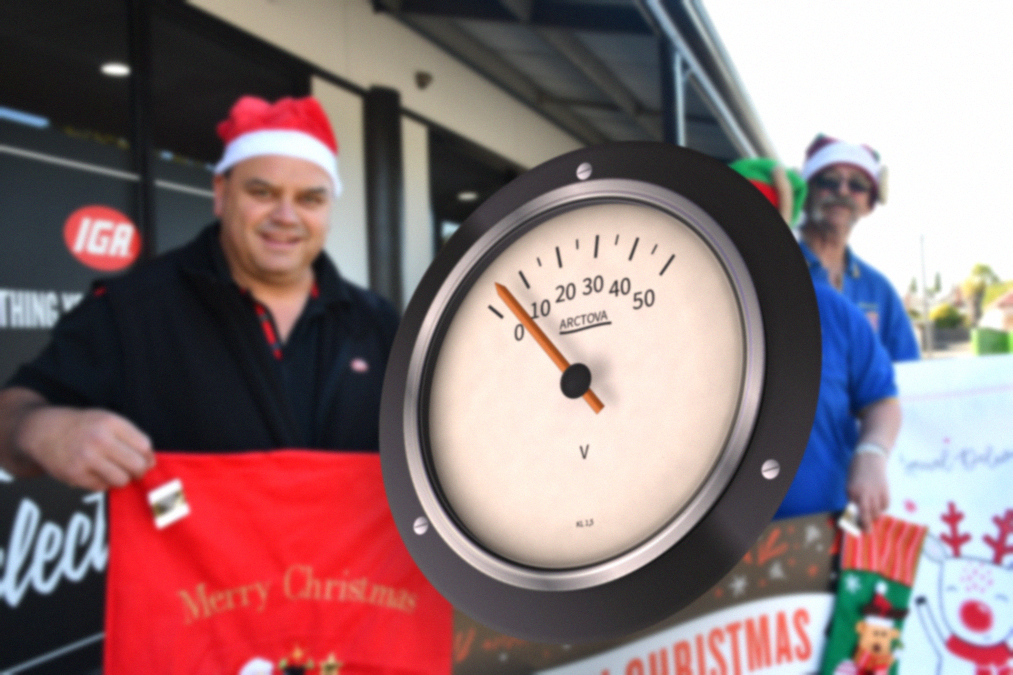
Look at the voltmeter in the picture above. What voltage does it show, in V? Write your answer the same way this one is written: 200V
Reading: 5V
